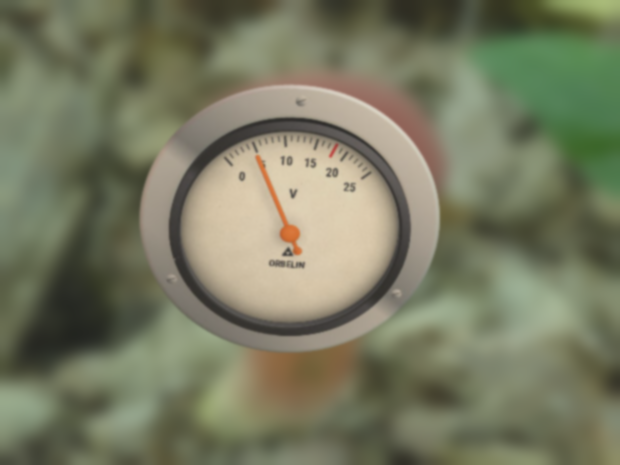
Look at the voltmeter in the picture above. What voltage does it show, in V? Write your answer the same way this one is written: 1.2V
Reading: 5V
